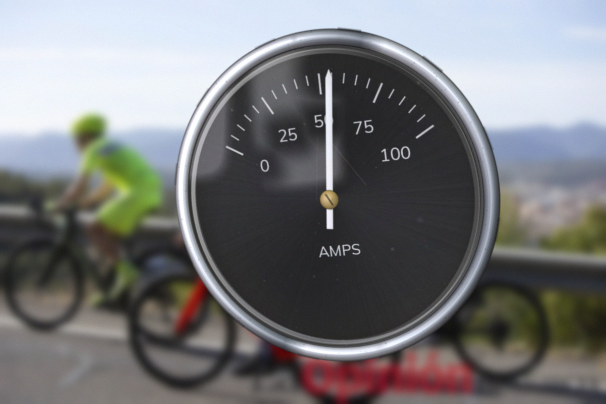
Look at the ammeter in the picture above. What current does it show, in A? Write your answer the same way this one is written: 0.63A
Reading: 55A
